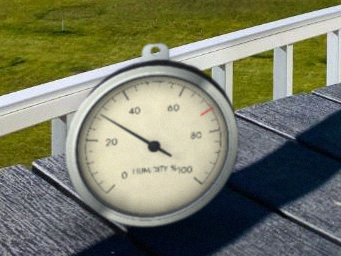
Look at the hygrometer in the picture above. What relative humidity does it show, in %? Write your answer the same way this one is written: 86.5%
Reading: 30%
